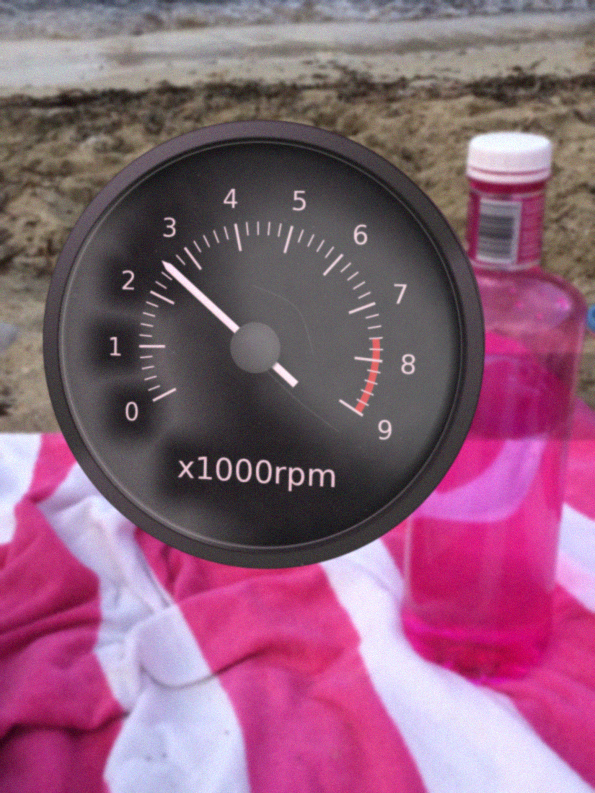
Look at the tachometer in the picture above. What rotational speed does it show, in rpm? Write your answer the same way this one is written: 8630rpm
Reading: 2600rpm
